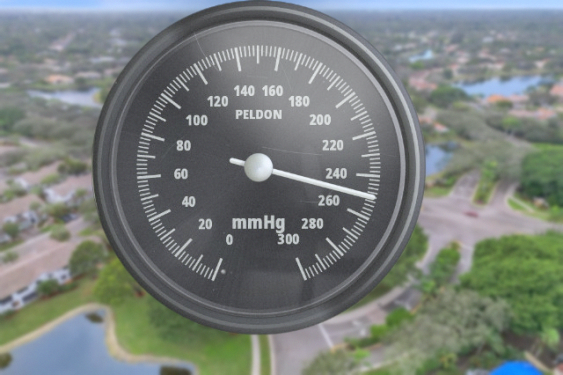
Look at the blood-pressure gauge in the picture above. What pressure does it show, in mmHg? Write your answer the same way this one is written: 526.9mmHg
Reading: 250mmHg
